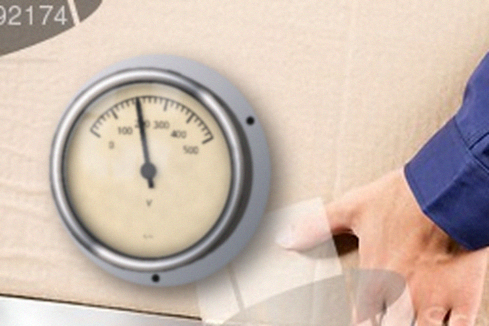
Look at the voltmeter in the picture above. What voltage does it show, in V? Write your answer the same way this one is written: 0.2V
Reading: 200V
